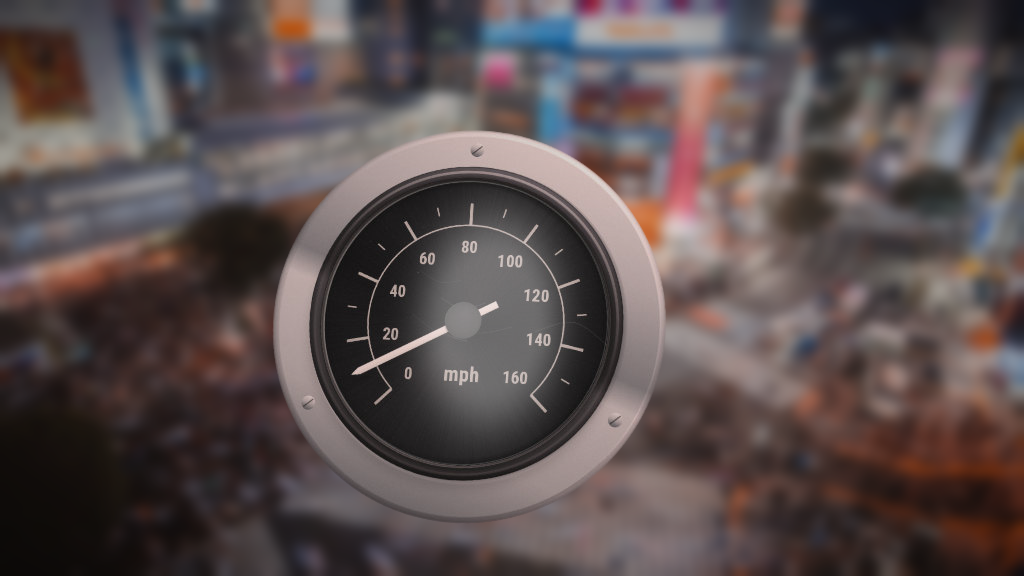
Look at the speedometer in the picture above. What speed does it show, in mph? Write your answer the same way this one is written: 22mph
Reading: 10mph
